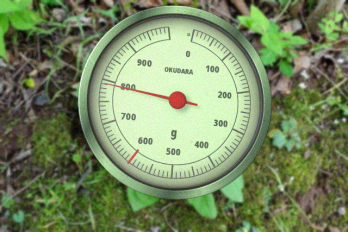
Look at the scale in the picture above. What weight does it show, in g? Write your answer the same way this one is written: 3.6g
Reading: 790g
